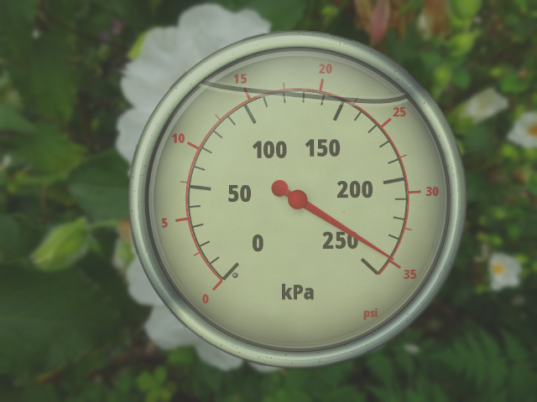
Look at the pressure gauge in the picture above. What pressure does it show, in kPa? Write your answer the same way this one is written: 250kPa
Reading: 240kPa
